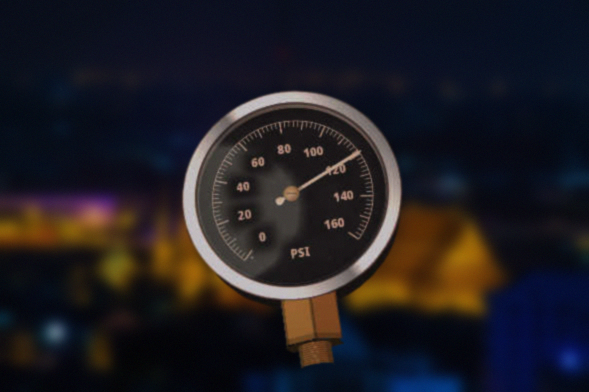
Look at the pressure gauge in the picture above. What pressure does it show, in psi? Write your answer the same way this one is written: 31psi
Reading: 120psi
